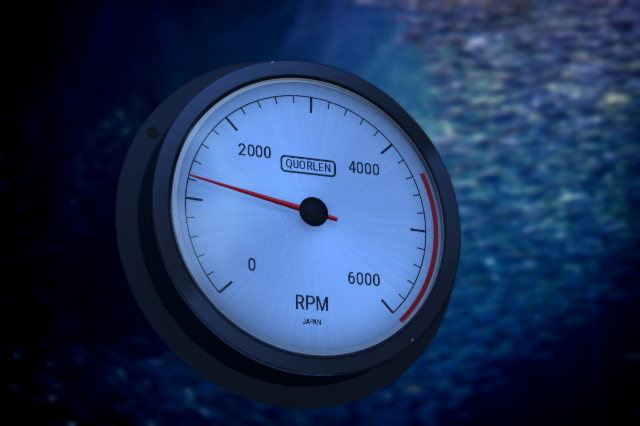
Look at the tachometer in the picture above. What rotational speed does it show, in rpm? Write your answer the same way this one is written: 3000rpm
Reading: 1200rpm
